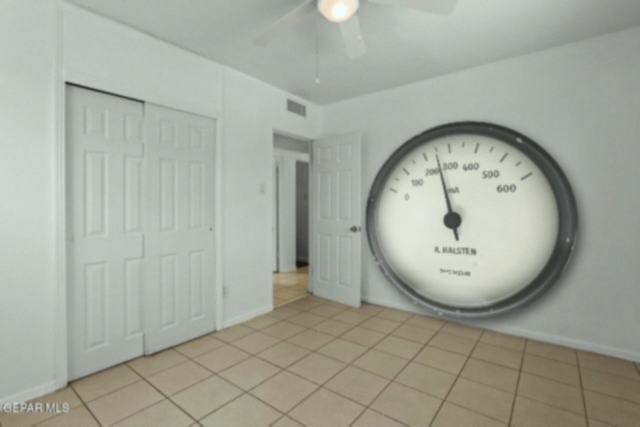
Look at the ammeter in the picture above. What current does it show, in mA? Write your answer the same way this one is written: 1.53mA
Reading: 250mA
